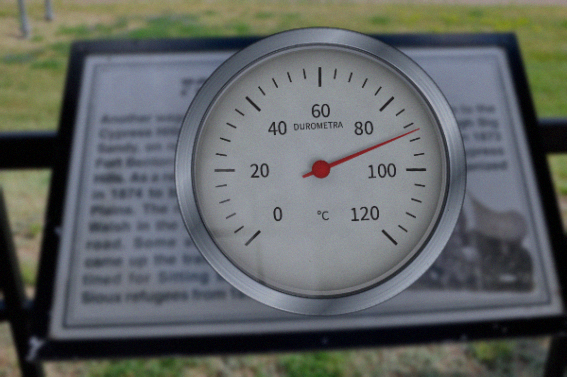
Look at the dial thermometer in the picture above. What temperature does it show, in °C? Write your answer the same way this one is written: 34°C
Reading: 90°C
